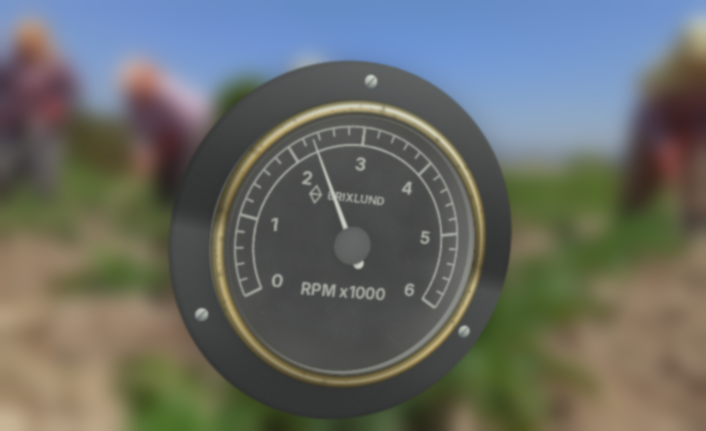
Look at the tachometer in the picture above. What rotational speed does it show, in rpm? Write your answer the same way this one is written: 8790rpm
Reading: 2300rpm
